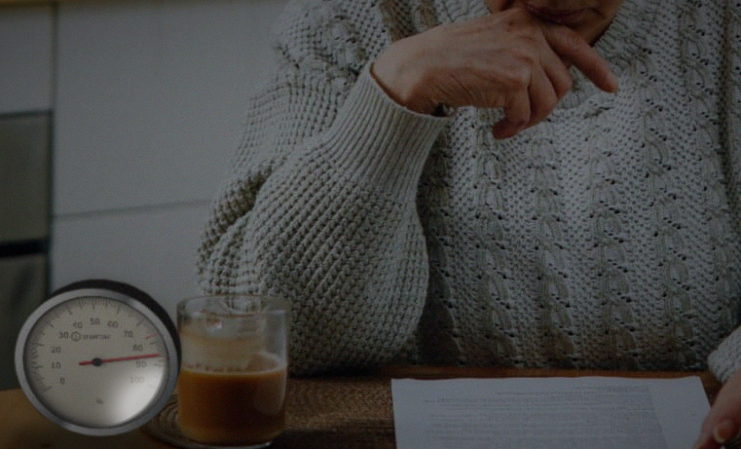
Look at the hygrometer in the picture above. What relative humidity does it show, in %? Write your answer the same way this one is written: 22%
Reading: 85%
